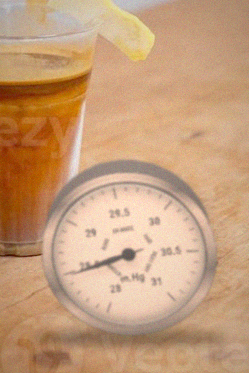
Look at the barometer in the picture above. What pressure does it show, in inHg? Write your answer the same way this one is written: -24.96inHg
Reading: 28.5inHg
